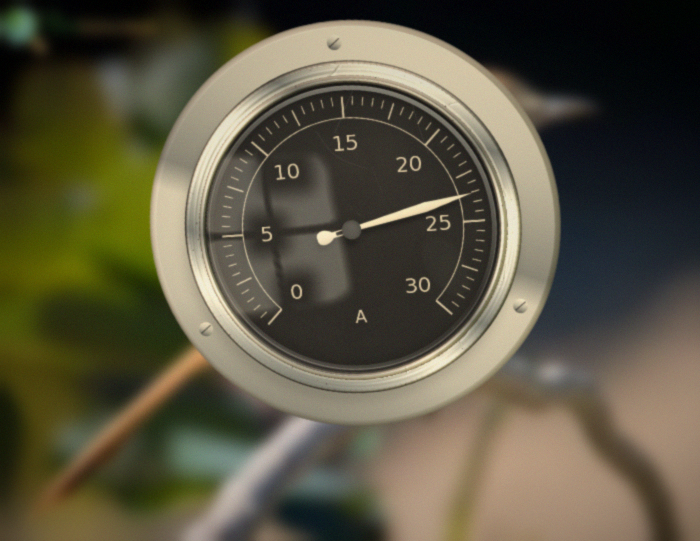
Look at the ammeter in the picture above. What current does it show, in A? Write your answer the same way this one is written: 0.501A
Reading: 23.5A
